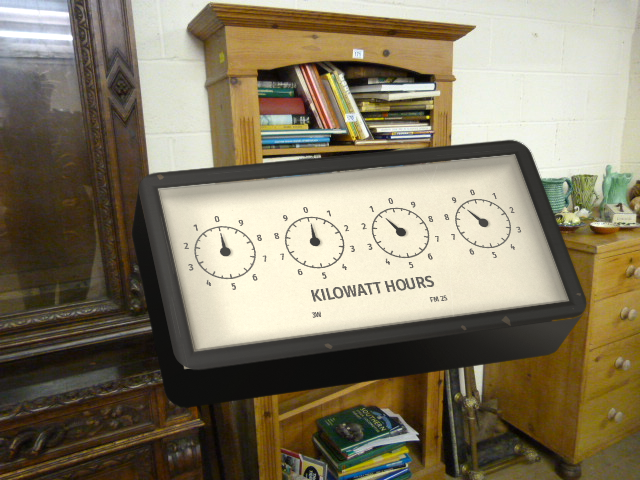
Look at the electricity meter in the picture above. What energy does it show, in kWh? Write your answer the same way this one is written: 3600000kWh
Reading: 9kWh
